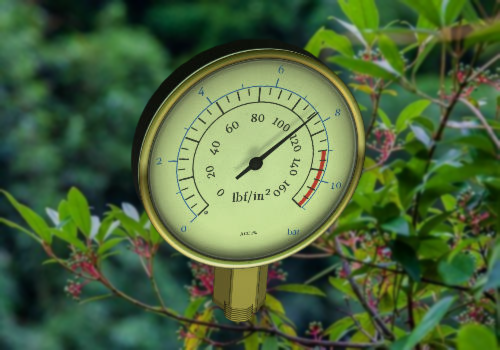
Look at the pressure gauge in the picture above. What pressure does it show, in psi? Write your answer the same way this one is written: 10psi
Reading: 110psi
